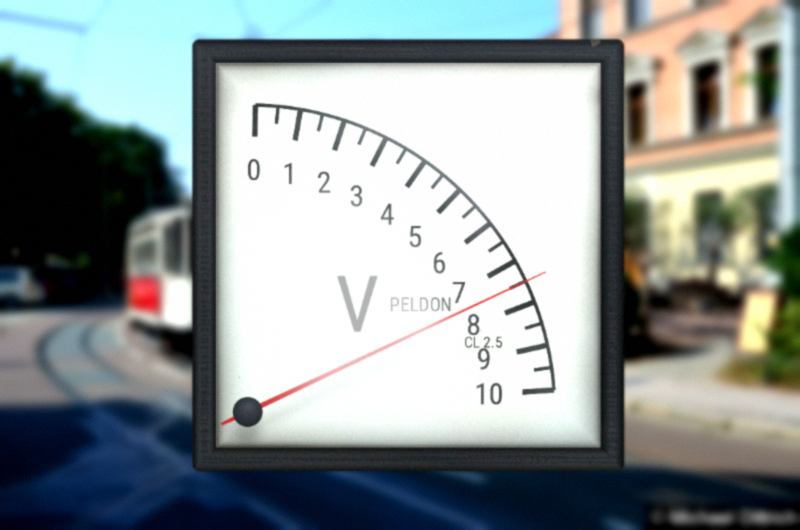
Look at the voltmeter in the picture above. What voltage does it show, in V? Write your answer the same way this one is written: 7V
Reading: 7.5V
